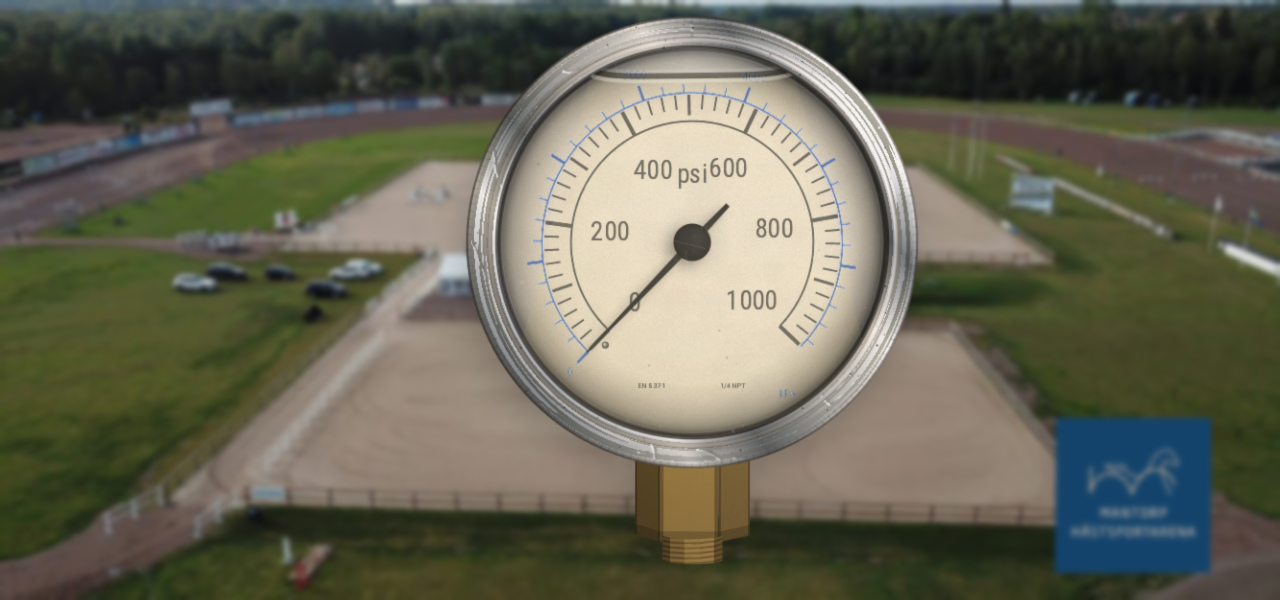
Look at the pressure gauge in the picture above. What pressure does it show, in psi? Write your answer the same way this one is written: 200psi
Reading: 0psi
